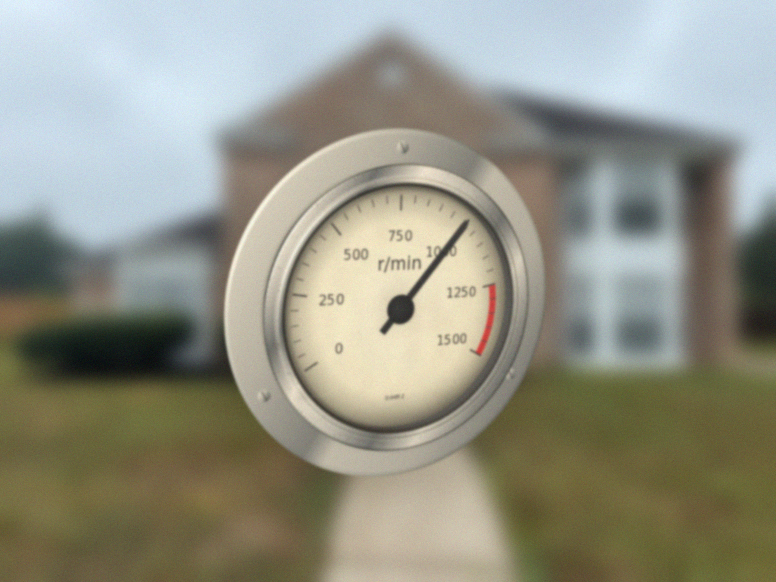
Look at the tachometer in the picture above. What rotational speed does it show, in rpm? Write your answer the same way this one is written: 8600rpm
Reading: 1000rpm
